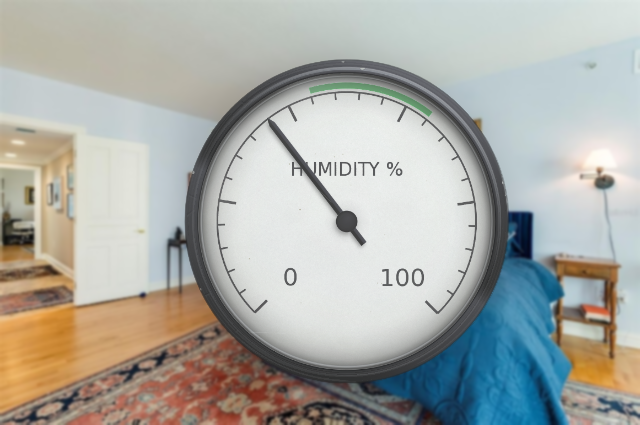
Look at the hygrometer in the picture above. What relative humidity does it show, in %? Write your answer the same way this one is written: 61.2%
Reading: 36%
